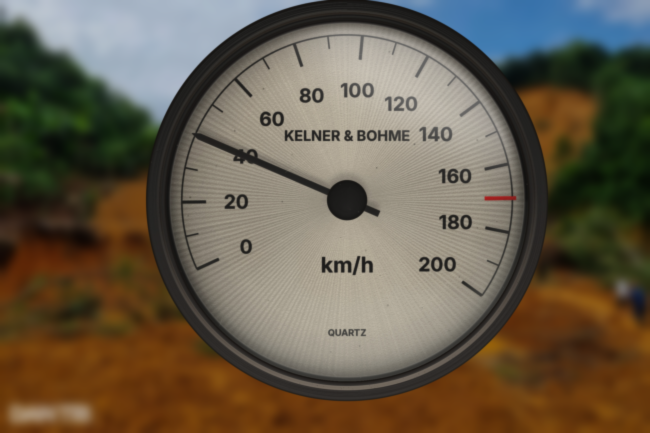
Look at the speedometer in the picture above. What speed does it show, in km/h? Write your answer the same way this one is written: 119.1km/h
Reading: 40km/h
